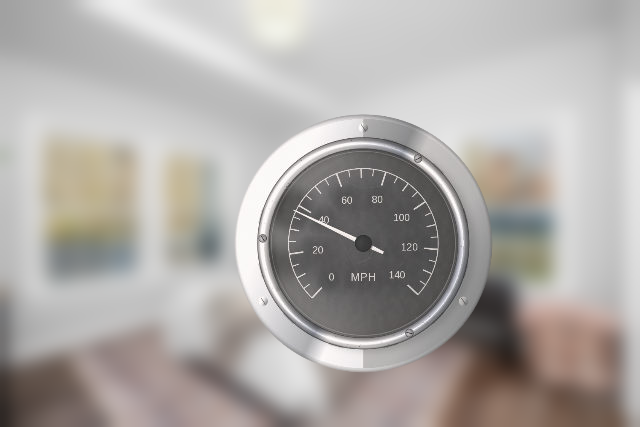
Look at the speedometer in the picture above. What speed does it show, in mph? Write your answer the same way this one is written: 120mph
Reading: 37.5mph
